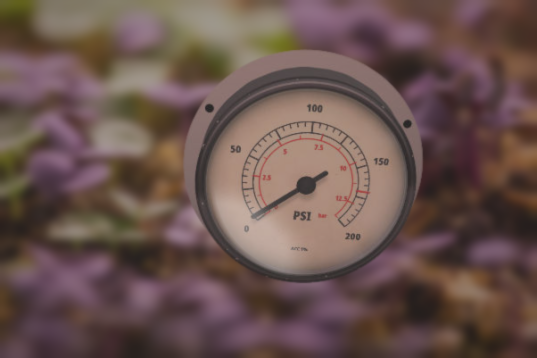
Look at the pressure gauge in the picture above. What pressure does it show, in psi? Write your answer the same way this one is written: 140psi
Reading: 5psi
